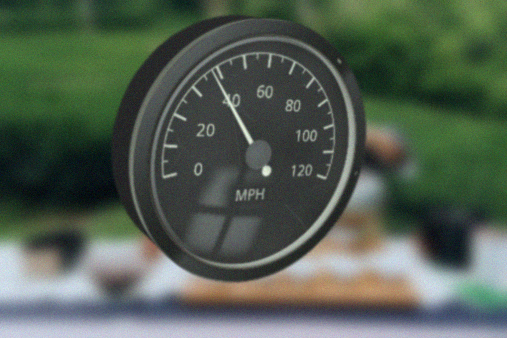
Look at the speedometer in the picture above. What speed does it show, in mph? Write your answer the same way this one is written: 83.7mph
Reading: 37.5mph
